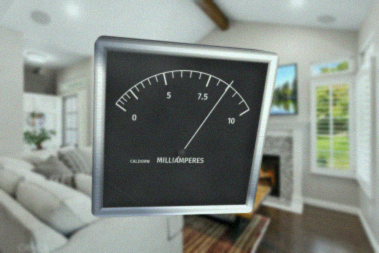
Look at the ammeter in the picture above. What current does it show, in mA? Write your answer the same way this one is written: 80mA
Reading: 8.5mA
